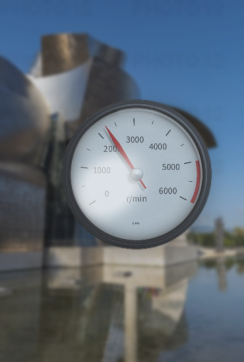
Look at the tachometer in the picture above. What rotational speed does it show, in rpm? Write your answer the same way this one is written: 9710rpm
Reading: 2250rpm
